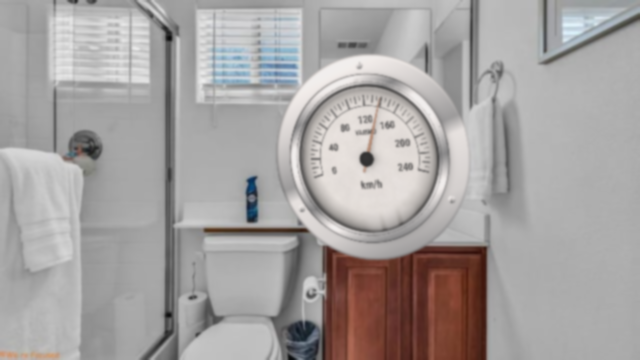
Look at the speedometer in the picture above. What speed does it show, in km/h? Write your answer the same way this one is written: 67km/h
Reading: 140km/h
